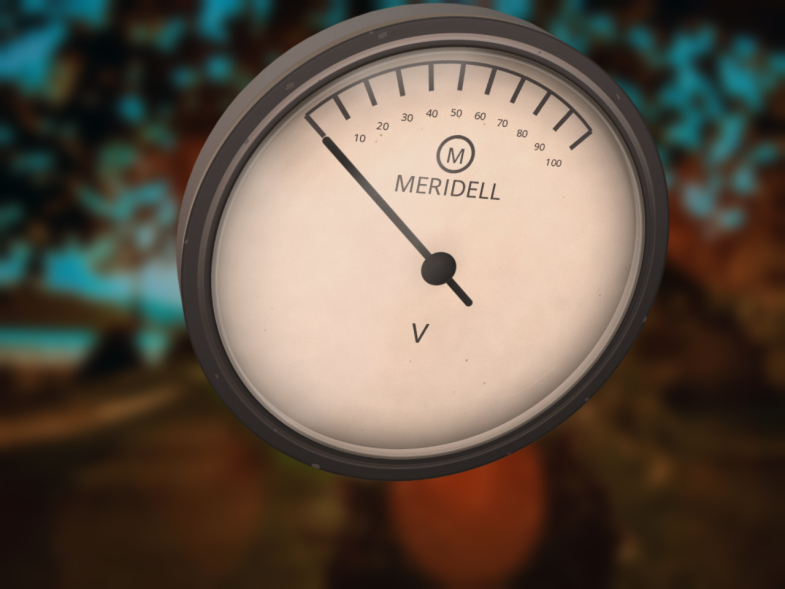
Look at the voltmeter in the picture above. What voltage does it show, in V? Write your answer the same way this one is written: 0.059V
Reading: 0V
